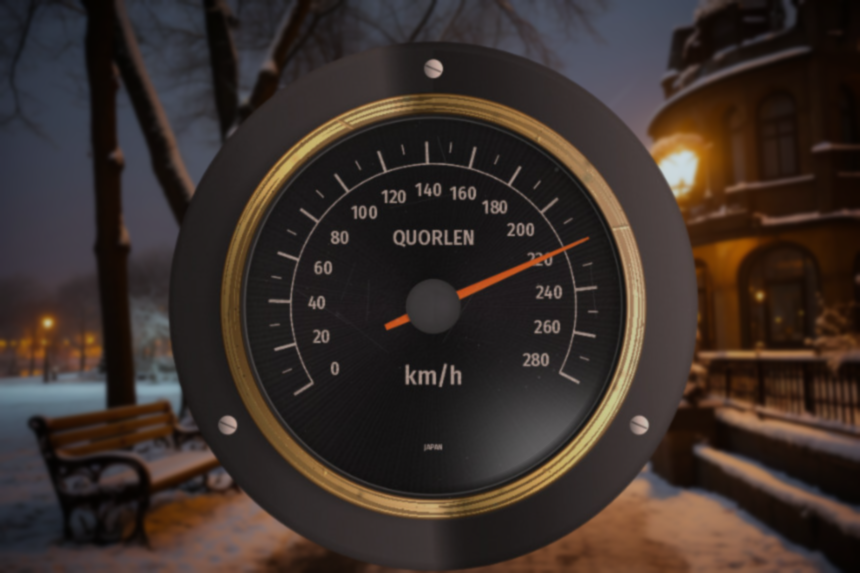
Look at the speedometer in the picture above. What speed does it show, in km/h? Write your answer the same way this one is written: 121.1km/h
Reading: 220km/h
